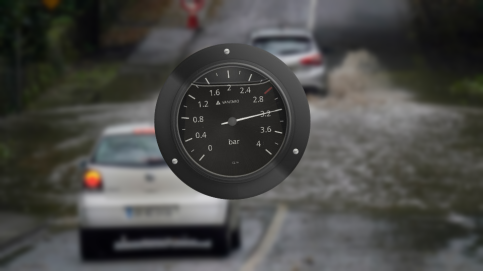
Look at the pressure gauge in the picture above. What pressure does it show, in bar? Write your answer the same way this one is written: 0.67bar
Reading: 3.2bar
